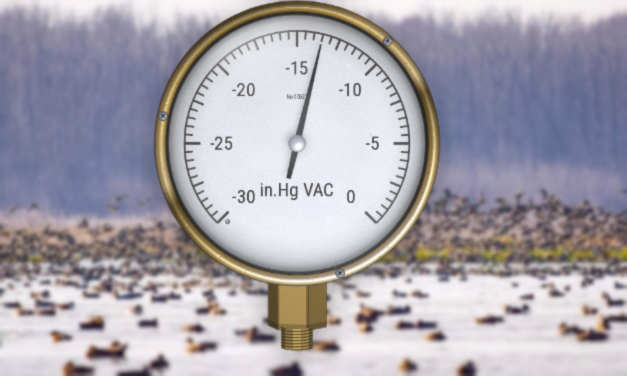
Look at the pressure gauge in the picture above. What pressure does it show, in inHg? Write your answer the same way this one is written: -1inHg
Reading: -13.5inHg
